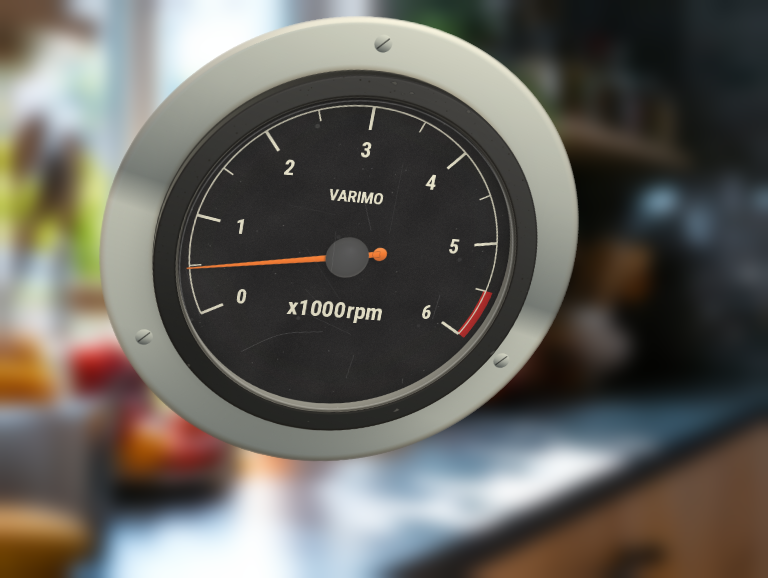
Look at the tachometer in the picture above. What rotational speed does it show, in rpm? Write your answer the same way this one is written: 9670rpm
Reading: 500rpm
